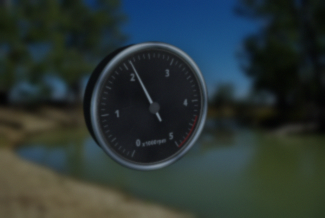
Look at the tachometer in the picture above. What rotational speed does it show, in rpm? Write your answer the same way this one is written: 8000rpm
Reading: 2100rpm
